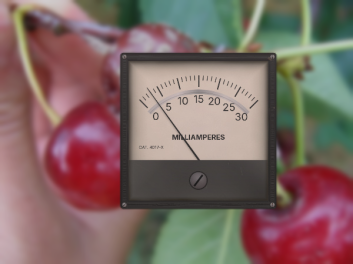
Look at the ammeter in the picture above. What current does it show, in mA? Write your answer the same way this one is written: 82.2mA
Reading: 3mA
